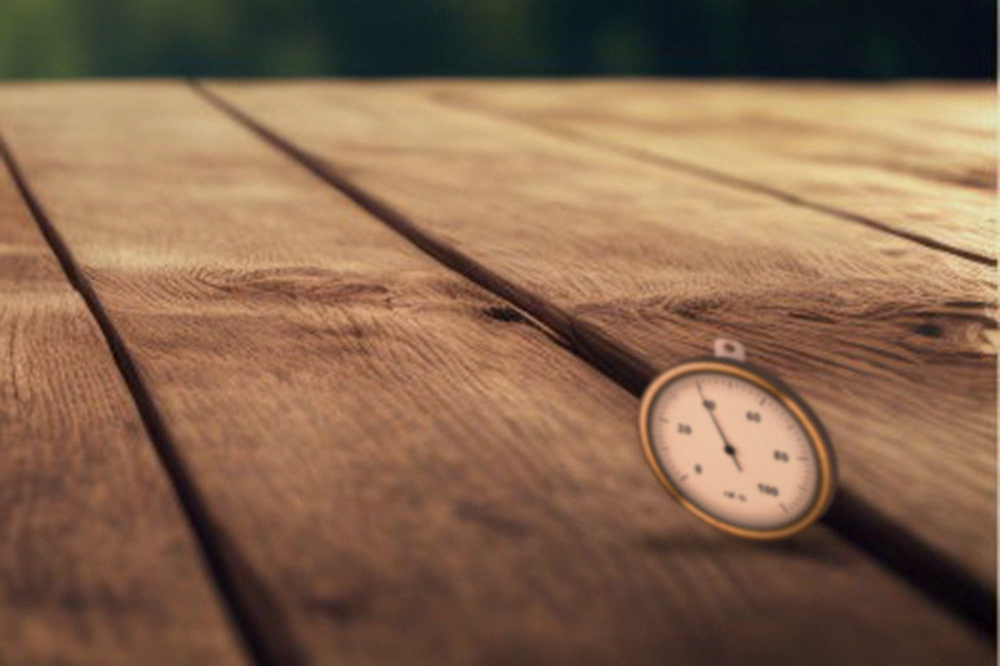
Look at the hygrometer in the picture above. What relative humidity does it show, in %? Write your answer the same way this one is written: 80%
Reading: 40%
